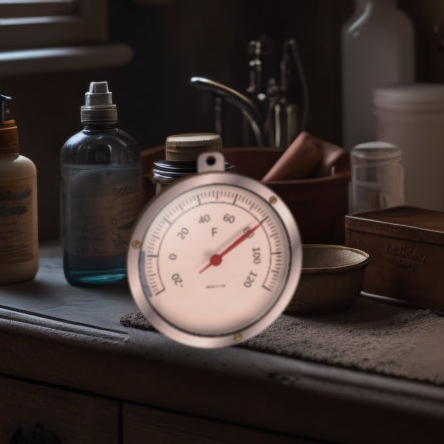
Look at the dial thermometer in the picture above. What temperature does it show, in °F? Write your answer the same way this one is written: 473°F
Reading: 80°F
